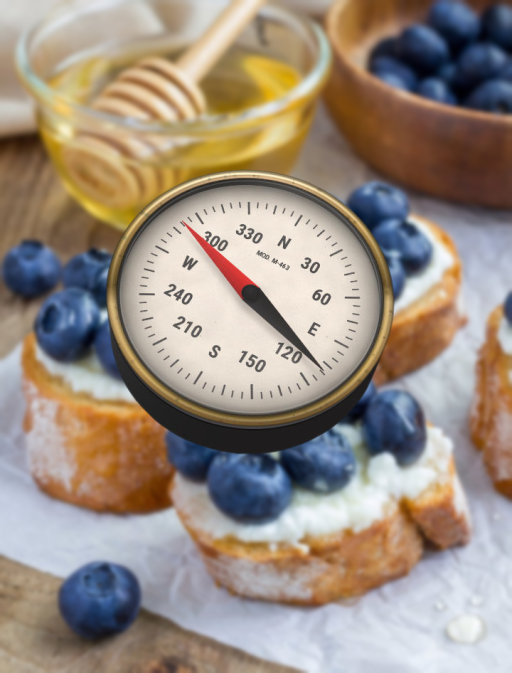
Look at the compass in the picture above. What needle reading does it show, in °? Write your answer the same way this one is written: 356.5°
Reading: 290°
